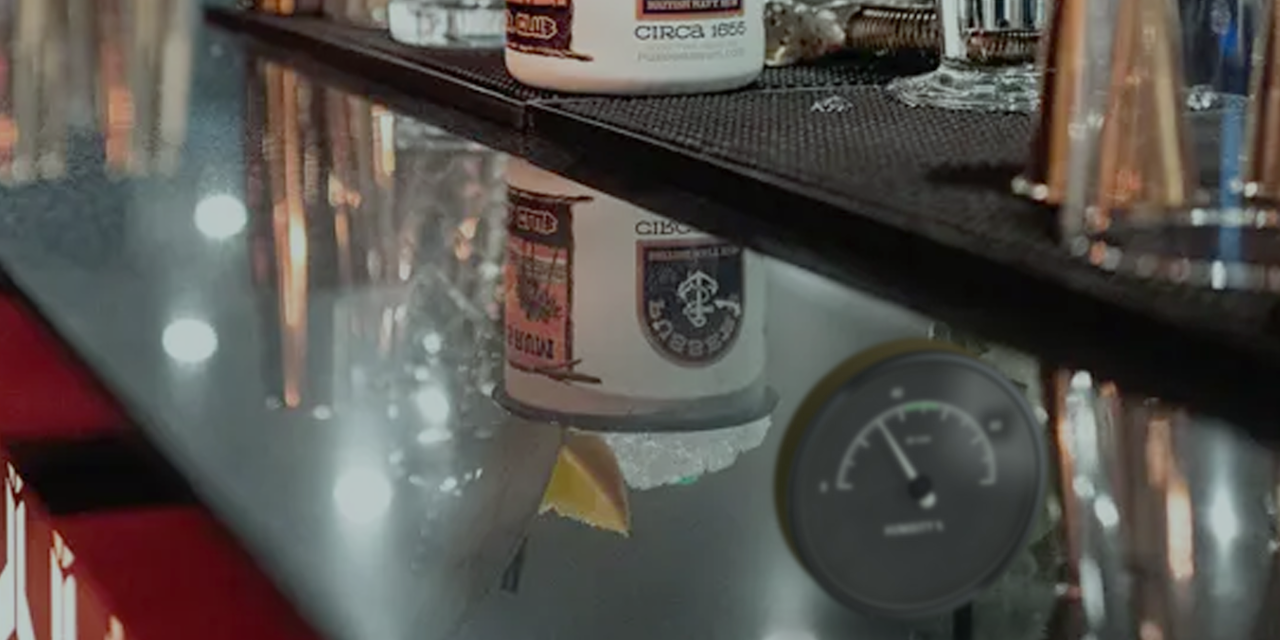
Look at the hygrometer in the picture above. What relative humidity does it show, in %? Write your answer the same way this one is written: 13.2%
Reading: 30%
